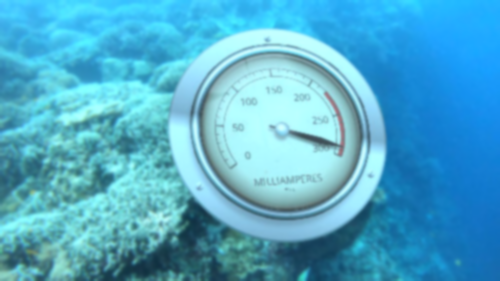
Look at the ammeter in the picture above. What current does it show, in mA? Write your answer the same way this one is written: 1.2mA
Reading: 290mA
